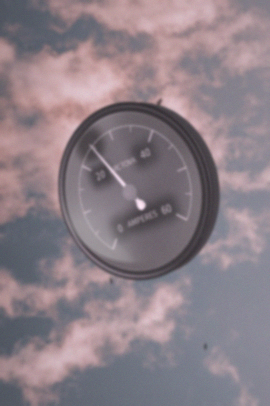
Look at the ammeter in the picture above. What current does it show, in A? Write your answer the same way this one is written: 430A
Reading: 25A
